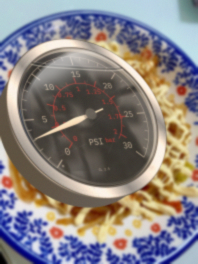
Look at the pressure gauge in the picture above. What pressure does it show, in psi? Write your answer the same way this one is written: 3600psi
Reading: 3psi
